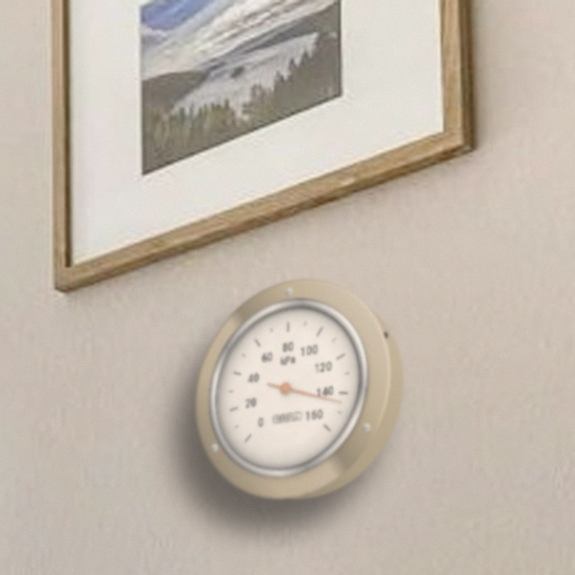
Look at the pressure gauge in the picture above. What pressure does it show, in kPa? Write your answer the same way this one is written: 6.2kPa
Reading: 145kPa
